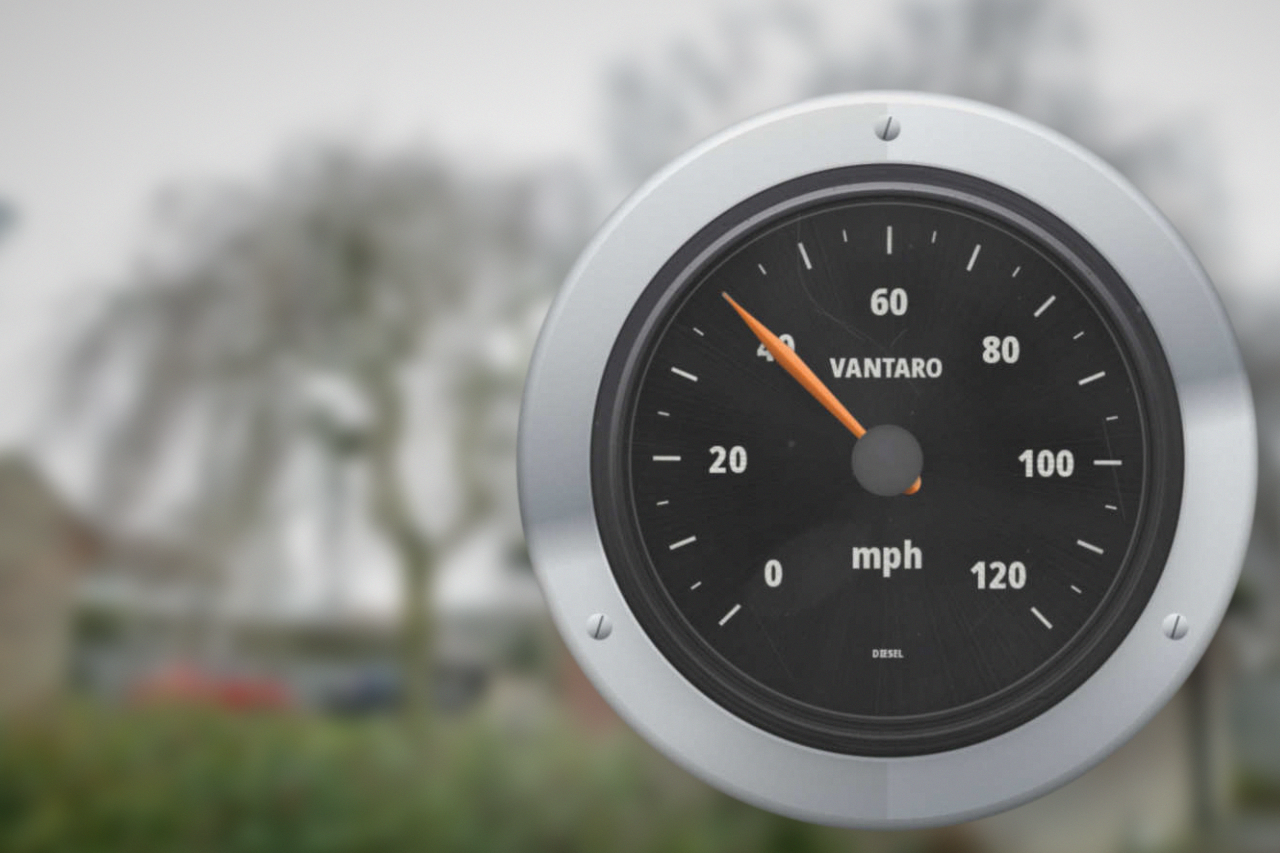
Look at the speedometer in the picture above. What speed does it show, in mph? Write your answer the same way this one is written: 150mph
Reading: 40mph
